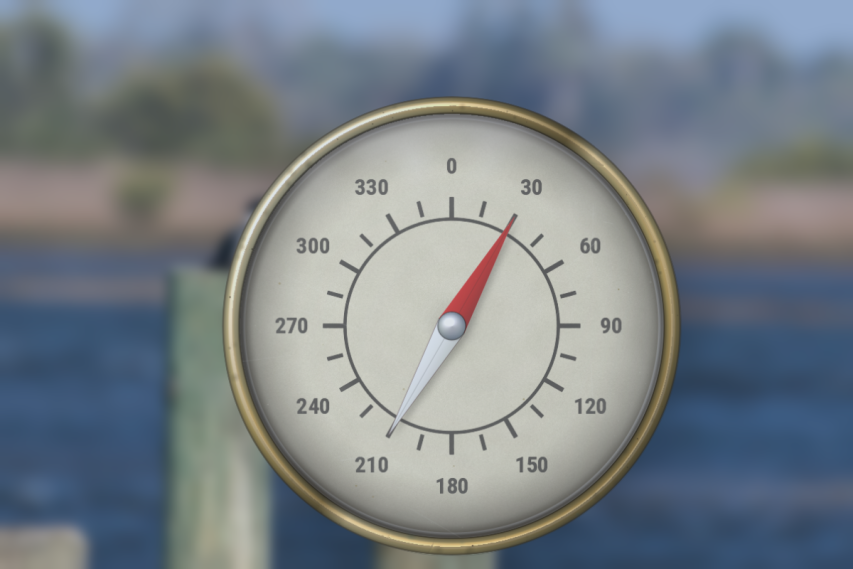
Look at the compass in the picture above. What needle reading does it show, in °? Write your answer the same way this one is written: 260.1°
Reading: 30°
